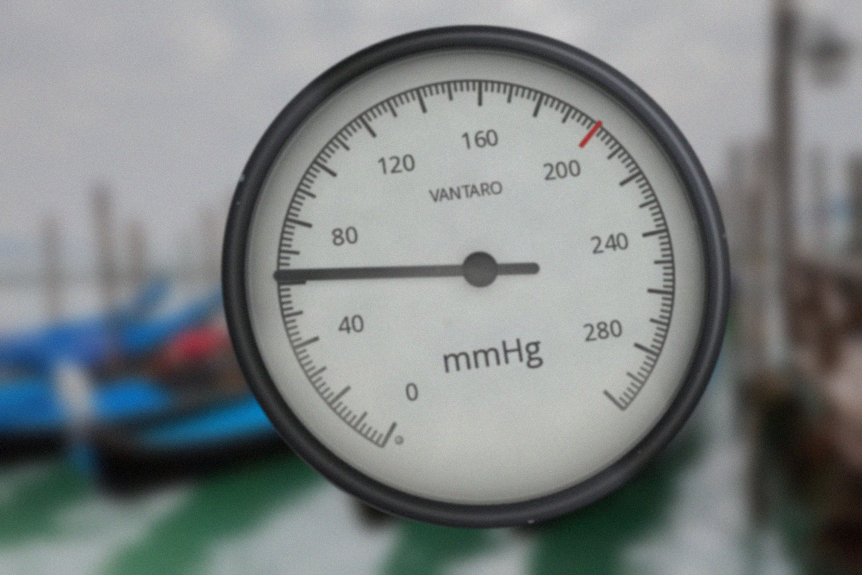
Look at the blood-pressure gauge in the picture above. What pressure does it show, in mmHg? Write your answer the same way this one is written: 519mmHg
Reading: 62mmHg
